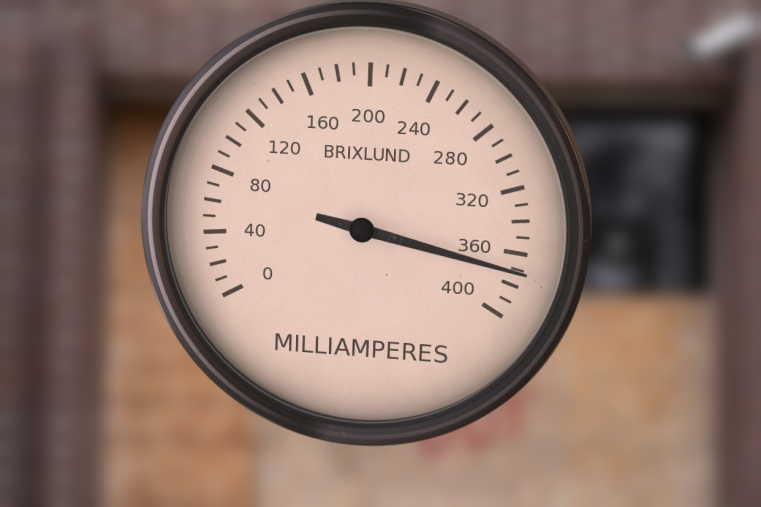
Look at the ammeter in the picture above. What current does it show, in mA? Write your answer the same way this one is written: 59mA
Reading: 370mA
